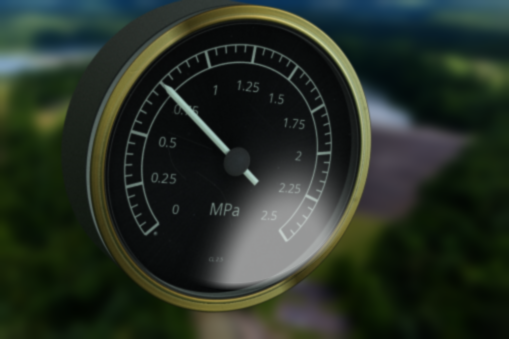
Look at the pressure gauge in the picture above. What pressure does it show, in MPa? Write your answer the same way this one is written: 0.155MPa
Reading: 0.75MPa
